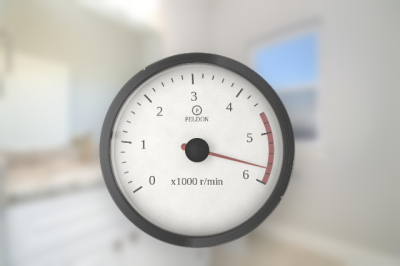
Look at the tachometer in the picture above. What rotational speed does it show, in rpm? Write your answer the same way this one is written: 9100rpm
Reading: 5700rpm
